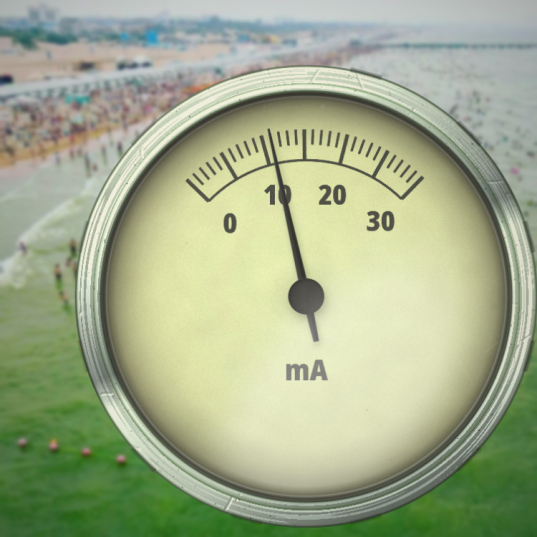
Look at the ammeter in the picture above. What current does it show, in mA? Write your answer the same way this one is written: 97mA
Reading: 11mA
